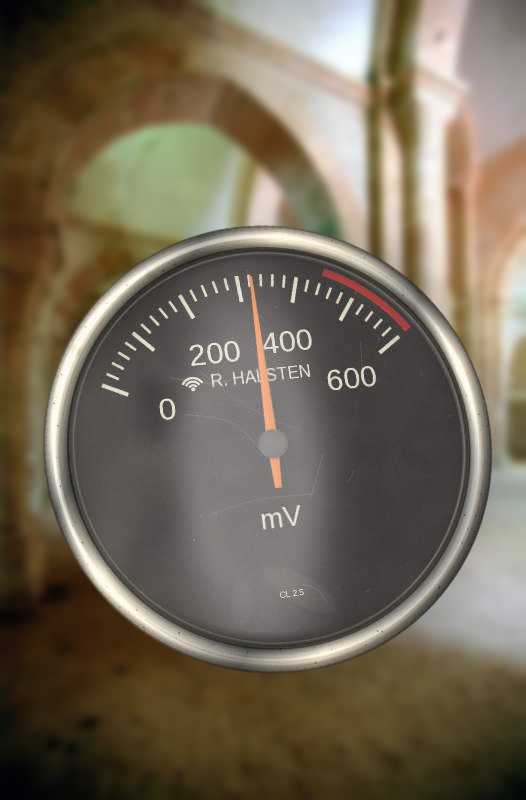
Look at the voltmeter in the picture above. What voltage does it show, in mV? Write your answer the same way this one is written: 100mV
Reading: 320mV
